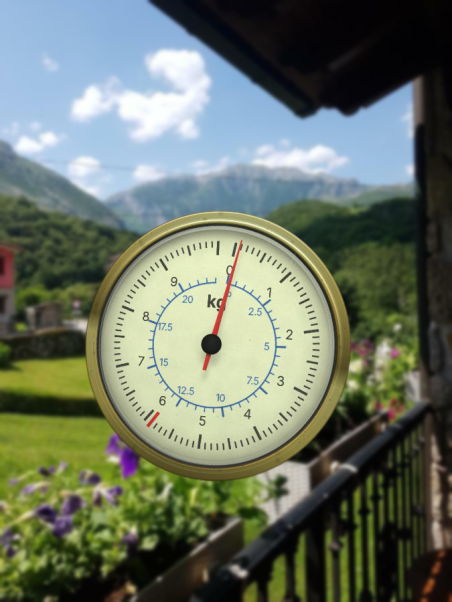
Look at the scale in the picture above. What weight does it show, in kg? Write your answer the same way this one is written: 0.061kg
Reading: 0.1kg
